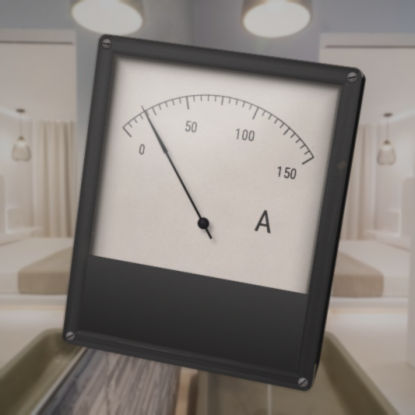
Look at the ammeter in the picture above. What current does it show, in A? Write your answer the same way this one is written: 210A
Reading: 20A
